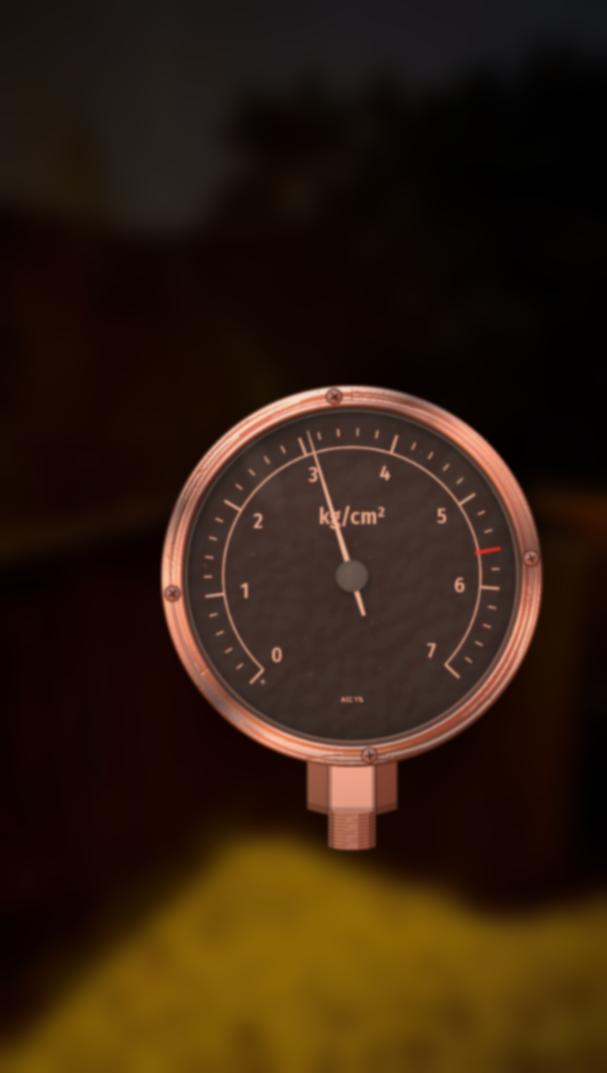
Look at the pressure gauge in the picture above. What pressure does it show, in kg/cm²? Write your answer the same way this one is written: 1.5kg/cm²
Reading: 3.1kg/cm²
